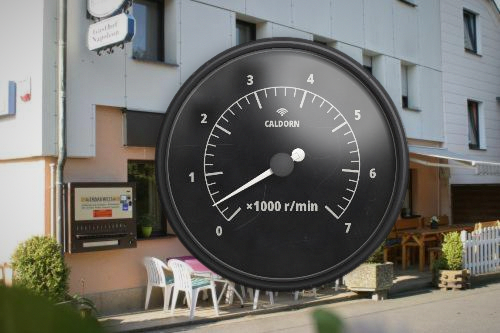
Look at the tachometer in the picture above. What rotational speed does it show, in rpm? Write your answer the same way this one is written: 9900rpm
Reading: 400rpm
